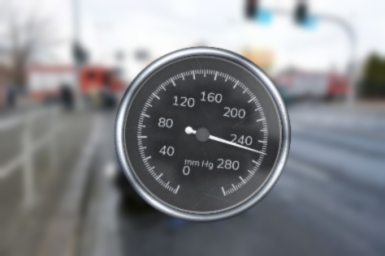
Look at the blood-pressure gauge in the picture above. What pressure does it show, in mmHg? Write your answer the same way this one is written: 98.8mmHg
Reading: 250mmHg
